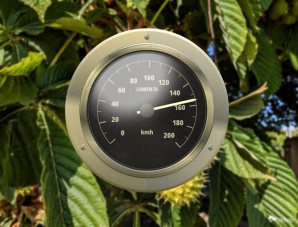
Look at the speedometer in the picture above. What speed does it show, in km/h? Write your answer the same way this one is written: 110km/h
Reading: 155km/h
